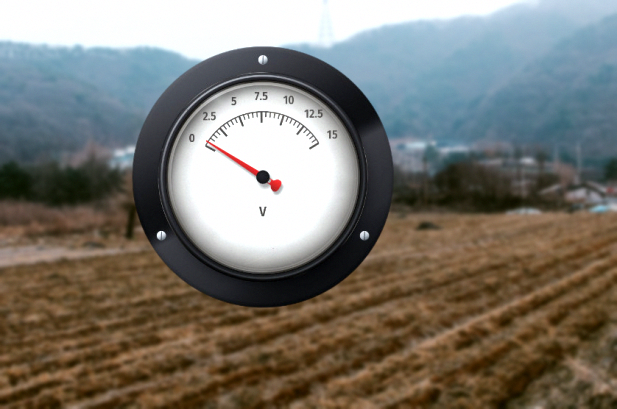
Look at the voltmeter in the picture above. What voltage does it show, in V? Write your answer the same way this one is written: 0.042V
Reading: 0.5V
